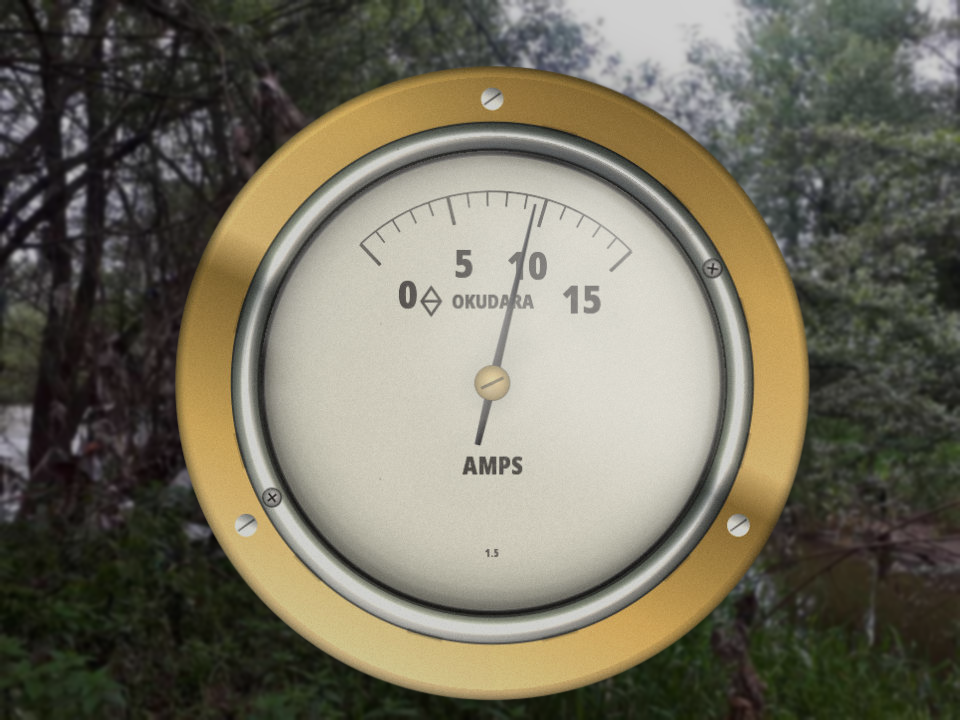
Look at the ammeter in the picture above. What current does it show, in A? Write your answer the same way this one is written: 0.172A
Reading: 9.5A
